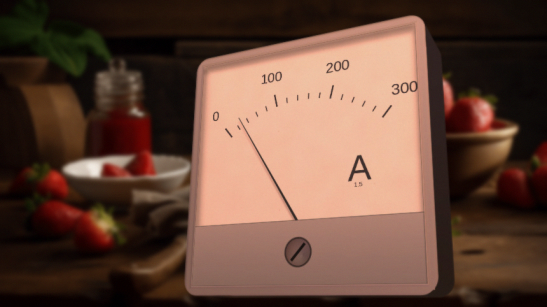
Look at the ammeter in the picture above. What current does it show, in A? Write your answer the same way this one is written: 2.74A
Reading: 30A
